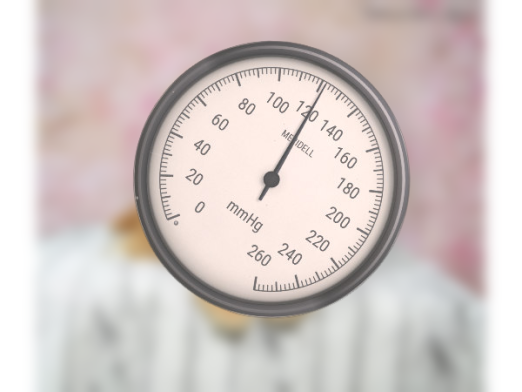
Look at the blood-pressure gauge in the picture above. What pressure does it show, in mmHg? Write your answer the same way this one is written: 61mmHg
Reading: 122mmHg
